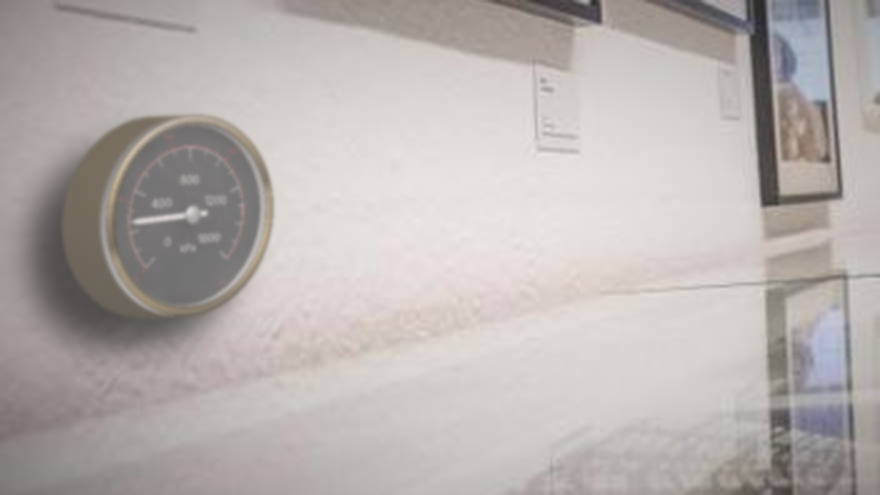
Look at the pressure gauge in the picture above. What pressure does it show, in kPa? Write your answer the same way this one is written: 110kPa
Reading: 250kPa
